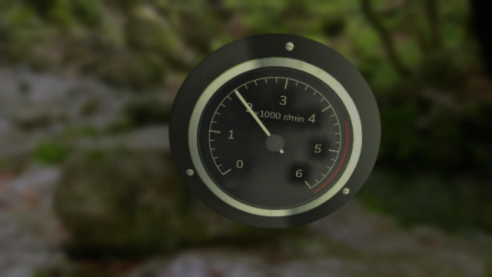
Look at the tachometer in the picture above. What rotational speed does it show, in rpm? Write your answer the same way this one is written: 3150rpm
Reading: 2000rpm
